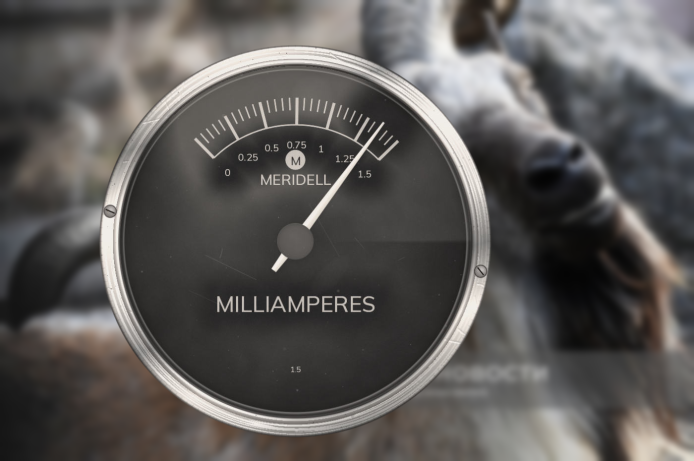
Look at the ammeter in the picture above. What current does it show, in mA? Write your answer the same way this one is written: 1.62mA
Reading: 1.35mA
